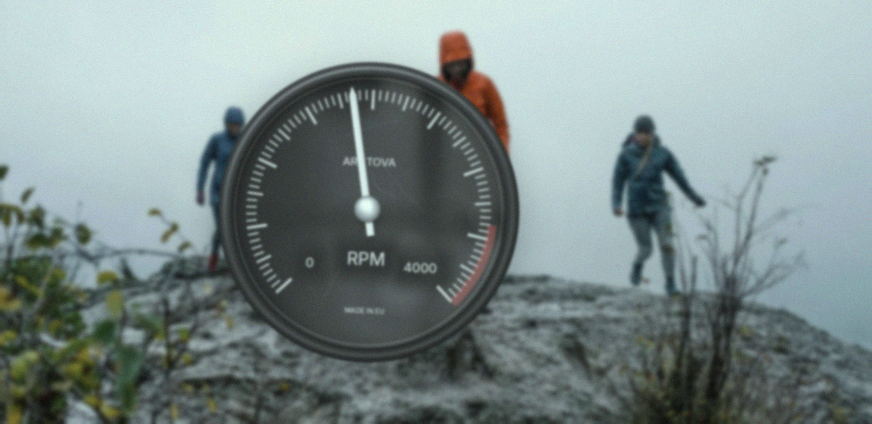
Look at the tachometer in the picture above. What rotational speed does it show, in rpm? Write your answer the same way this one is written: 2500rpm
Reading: 1850rpm
